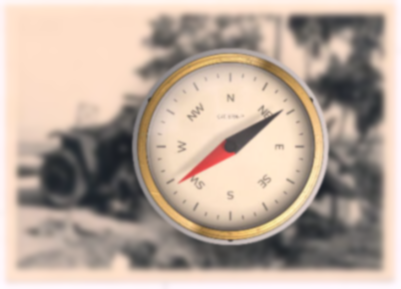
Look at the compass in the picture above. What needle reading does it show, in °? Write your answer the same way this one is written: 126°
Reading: 235°
